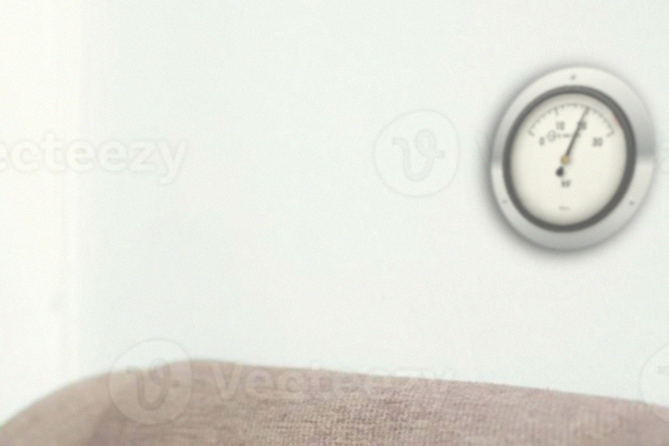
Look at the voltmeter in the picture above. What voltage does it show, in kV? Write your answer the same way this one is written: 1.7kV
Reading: 20kV
